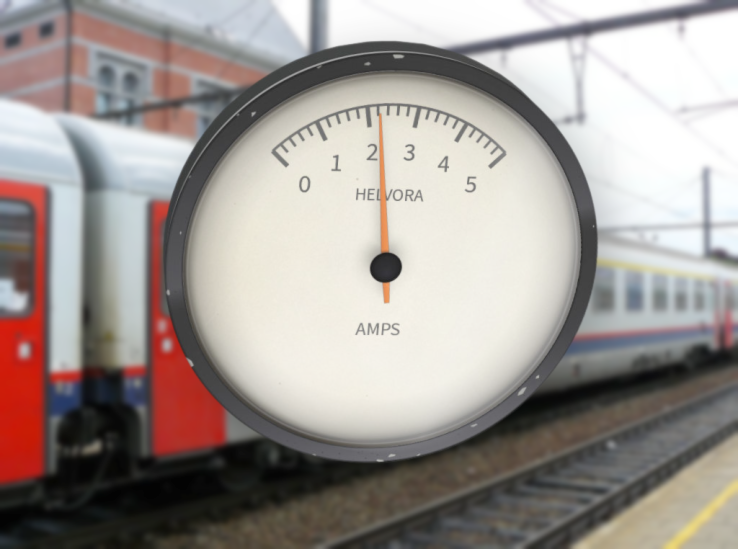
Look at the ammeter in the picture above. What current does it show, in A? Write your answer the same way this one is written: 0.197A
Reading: 2.2A
